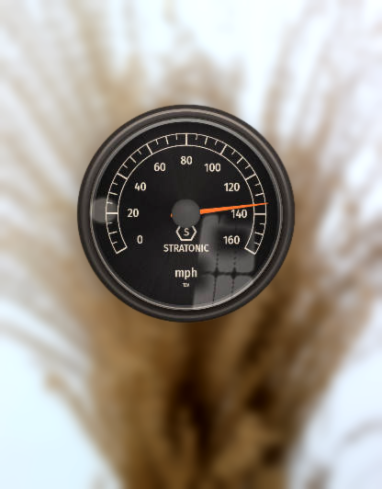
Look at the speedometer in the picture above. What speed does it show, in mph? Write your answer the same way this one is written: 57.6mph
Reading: 135mph
